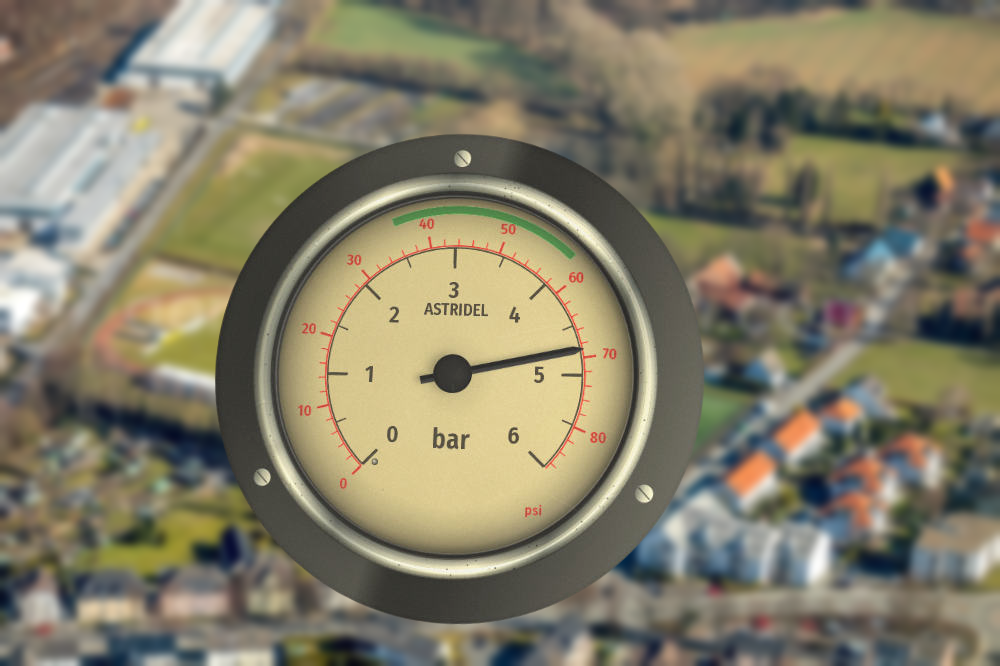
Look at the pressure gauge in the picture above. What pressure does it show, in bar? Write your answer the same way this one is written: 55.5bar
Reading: 4.75bar
